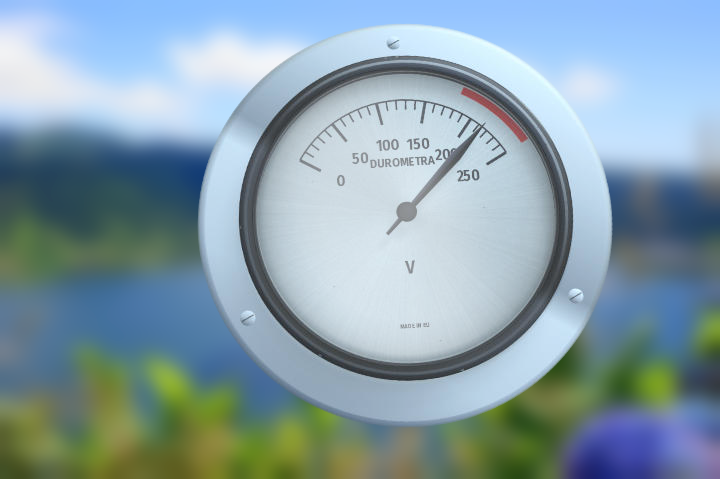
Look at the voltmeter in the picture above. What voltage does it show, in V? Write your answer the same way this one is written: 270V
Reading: 215V
